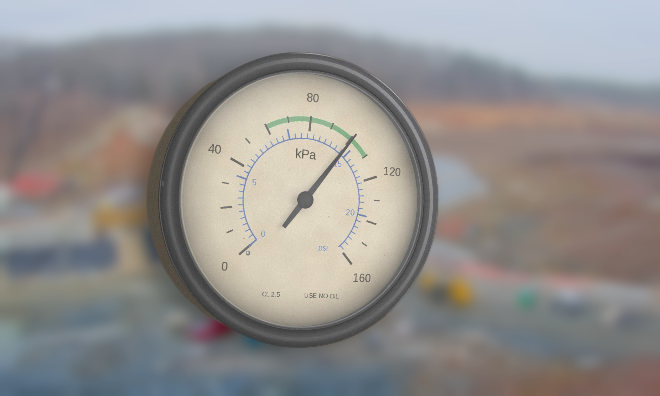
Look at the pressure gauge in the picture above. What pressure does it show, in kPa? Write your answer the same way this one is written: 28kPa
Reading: 100kPa
